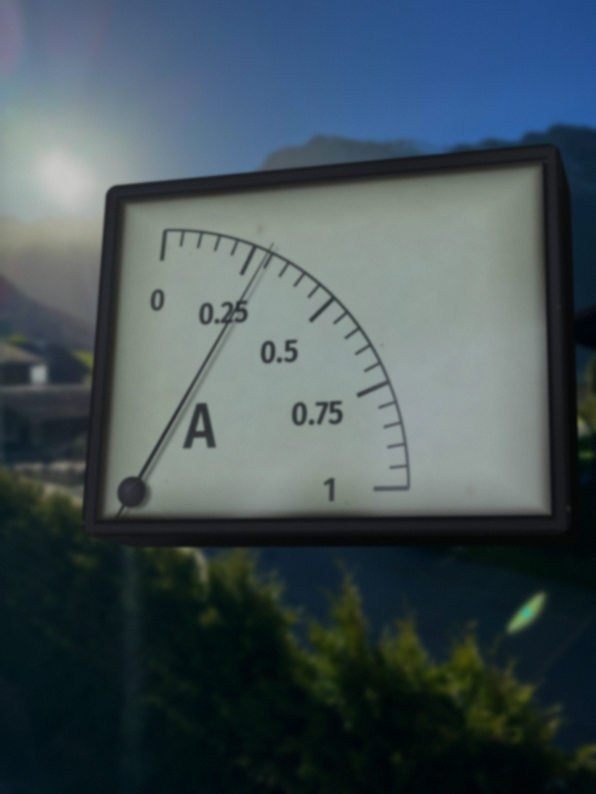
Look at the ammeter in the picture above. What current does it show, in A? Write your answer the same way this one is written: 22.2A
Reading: 0.3A
